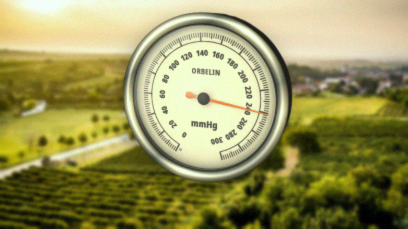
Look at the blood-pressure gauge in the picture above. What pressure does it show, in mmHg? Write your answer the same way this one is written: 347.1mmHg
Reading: 240mmHg
